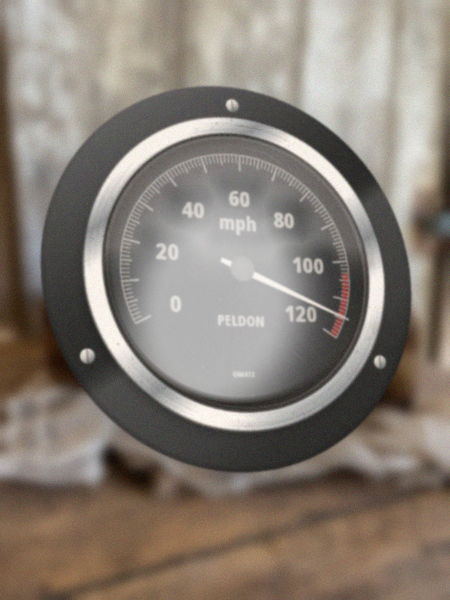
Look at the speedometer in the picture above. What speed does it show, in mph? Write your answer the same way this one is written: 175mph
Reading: 115mph
